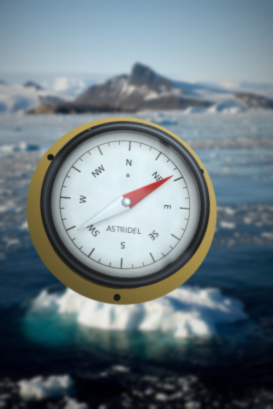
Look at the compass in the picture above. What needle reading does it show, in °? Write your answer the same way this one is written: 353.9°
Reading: 55°
